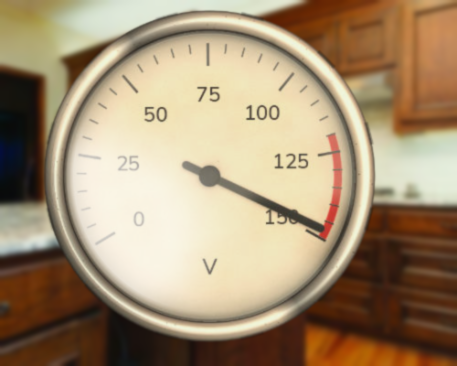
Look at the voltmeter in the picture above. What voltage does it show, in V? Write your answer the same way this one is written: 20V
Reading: 147.5V
